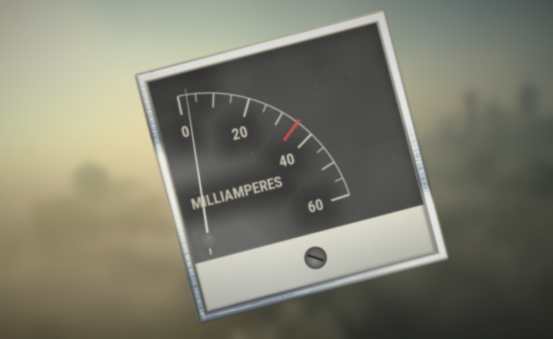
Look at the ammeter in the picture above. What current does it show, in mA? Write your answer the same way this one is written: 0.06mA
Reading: 2.5mA
